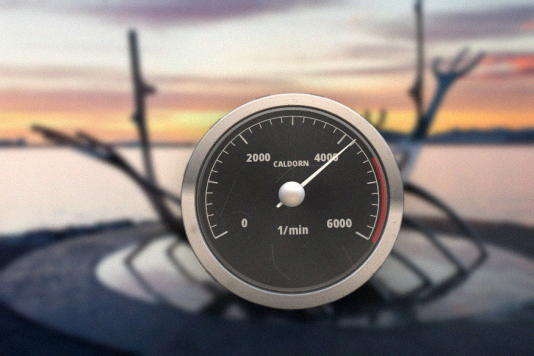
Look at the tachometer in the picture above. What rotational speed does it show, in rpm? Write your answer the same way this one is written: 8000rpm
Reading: 4200rpm
